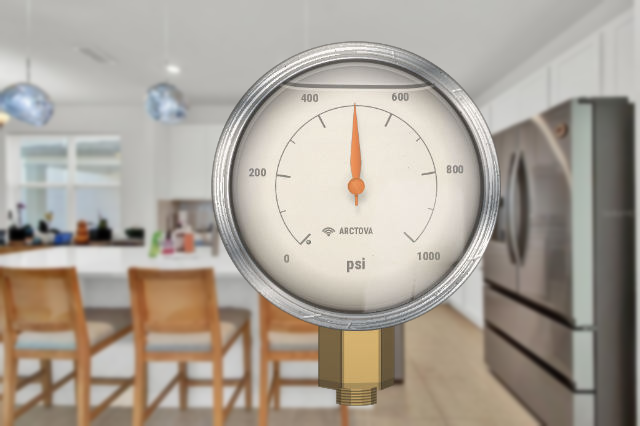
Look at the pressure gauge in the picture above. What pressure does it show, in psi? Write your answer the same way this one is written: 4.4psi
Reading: 500psi
